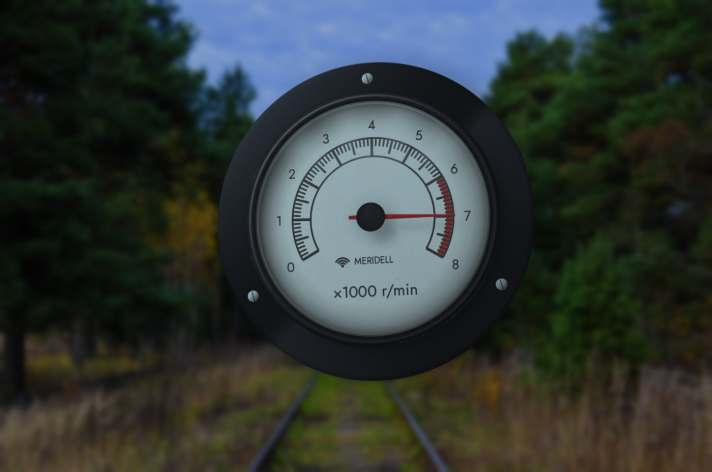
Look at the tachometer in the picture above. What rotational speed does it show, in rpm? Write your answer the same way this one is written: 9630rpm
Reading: 7000rpm
